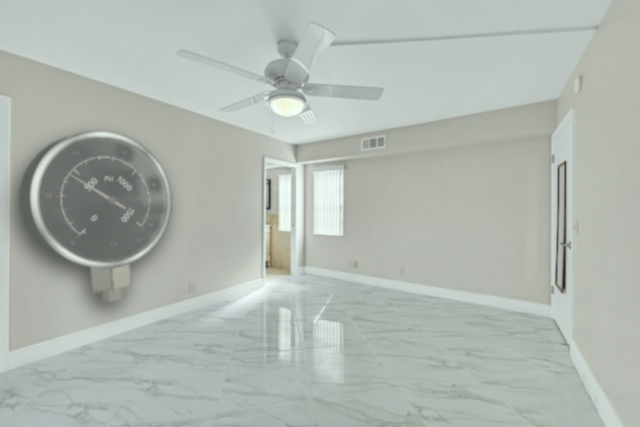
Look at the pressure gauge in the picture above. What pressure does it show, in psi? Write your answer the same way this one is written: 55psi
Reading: 450psi
